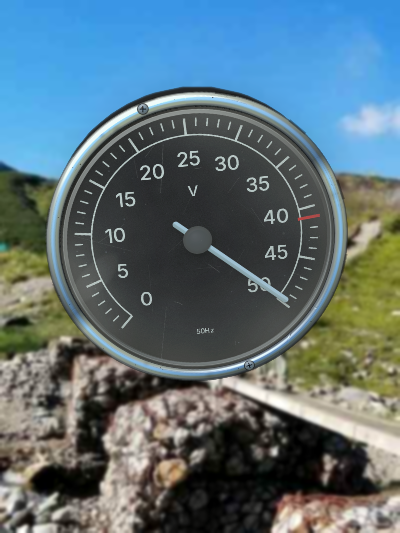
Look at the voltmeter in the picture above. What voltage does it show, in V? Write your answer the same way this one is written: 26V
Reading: 49.5V
